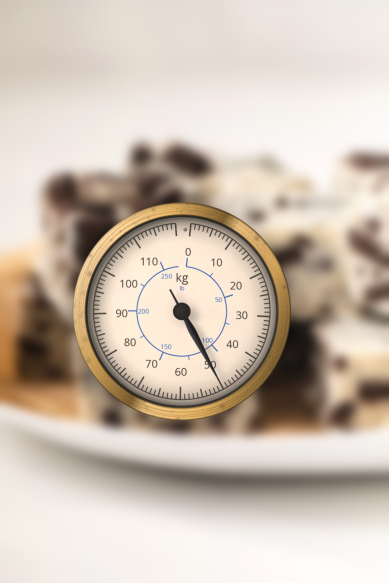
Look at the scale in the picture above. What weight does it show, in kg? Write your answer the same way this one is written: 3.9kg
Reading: 50kg
